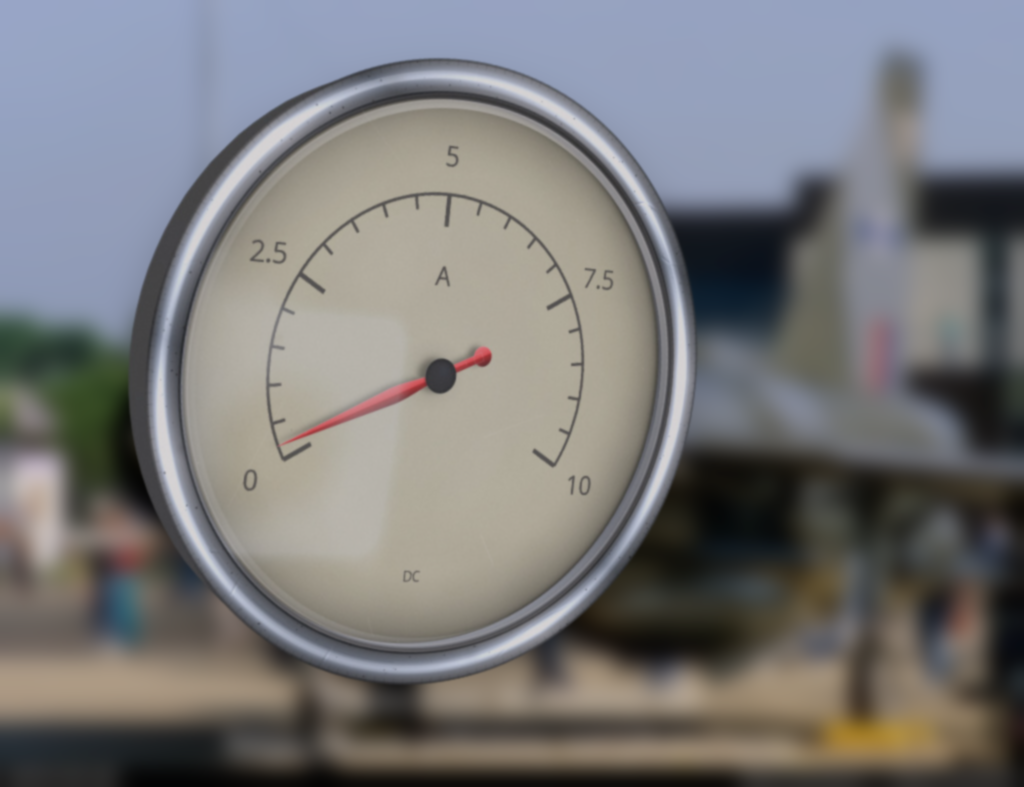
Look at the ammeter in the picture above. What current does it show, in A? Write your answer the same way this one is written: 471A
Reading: 0.25A
